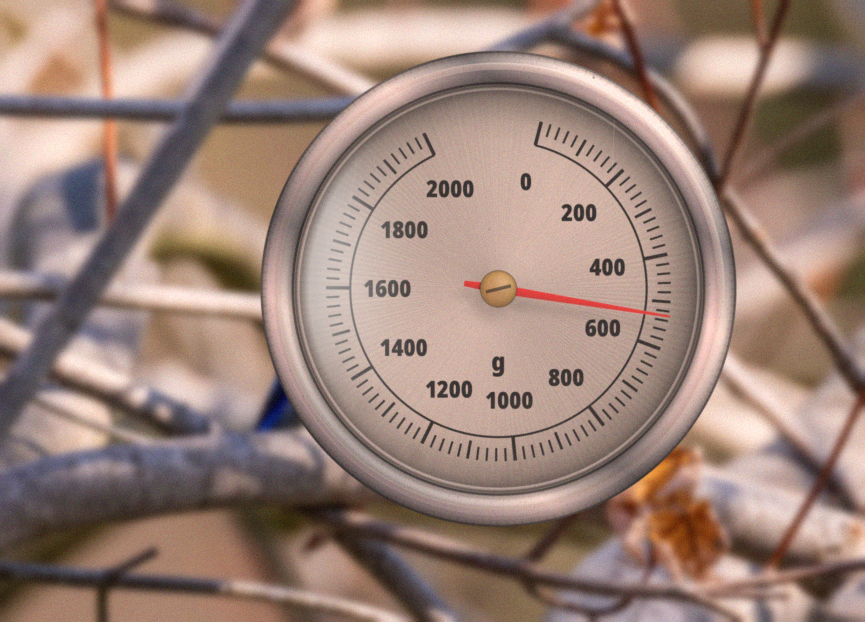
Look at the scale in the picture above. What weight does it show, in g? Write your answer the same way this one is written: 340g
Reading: 530g
